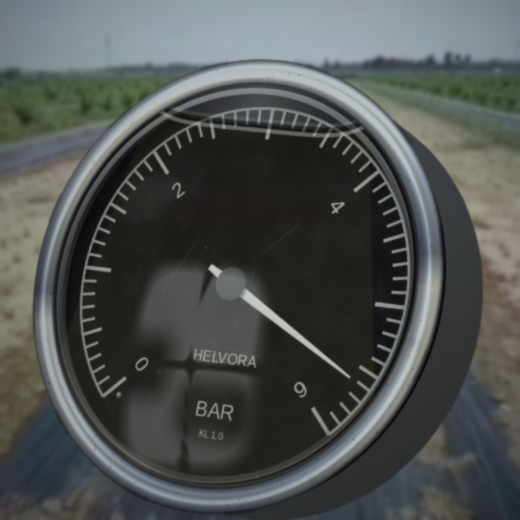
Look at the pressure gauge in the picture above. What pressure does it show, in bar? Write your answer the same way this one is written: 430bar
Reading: 5.6bar
